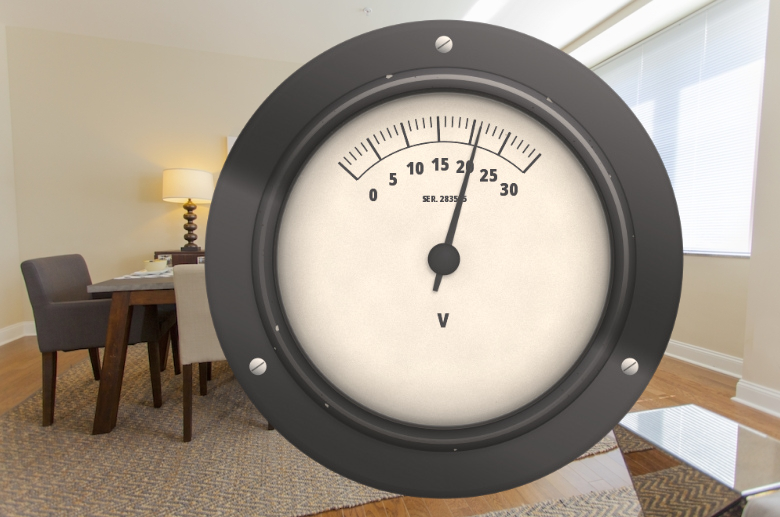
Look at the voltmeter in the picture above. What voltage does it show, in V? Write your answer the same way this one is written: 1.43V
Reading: 21V
